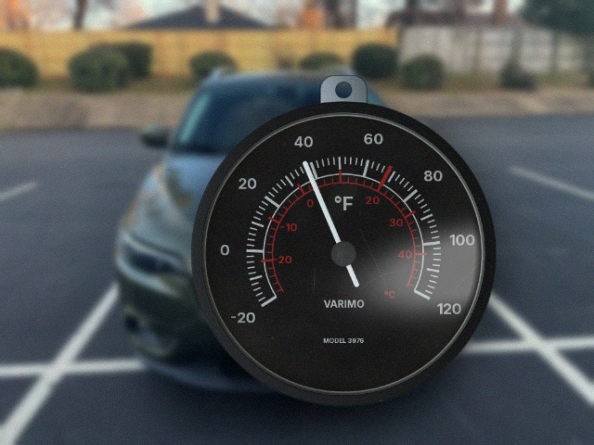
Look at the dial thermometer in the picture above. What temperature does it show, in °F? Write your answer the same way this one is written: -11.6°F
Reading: 38°F
